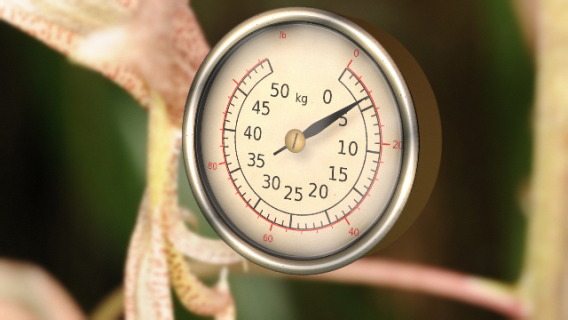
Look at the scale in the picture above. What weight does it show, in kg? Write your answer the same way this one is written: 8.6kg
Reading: 4kg
